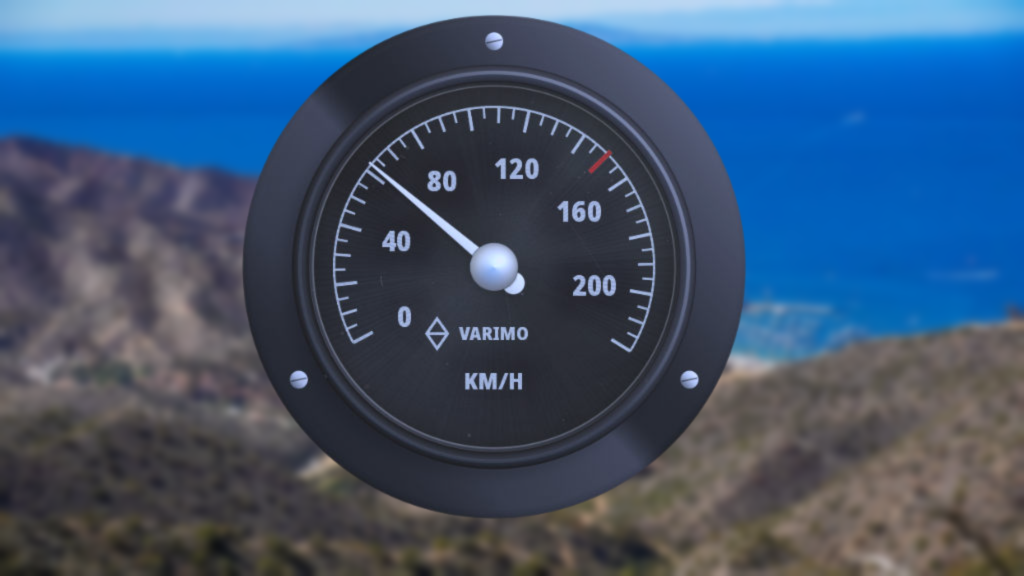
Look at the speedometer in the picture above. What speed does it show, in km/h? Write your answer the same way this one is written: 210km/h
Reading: 62.5km/h
